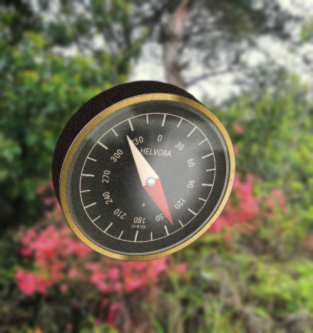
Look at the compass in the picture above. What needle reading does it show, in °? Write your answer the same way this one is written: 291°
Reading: 142.5°
